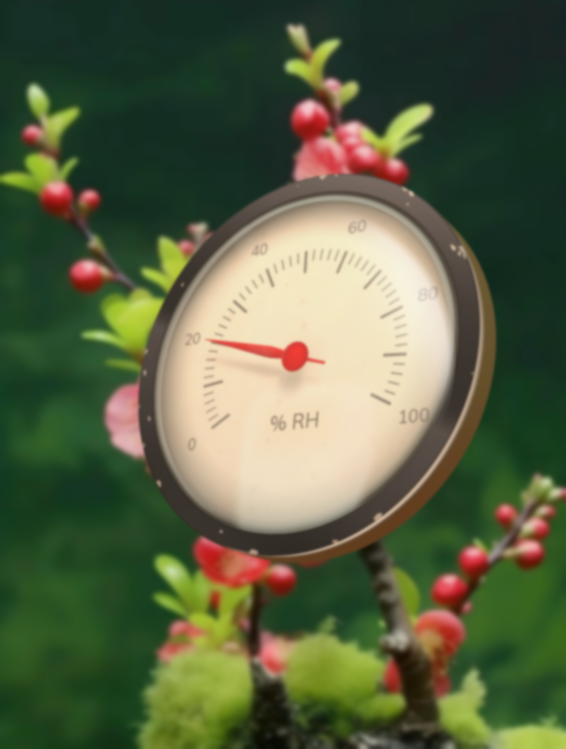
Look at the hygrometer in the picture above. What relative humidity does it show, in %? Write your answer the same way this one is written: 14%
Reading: 20%
